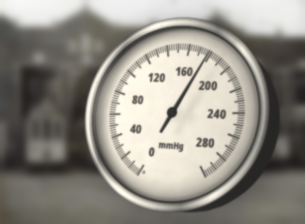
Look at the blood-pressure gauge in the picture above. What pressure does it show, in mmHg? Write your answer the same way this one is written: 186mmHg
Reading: 180mmHg
